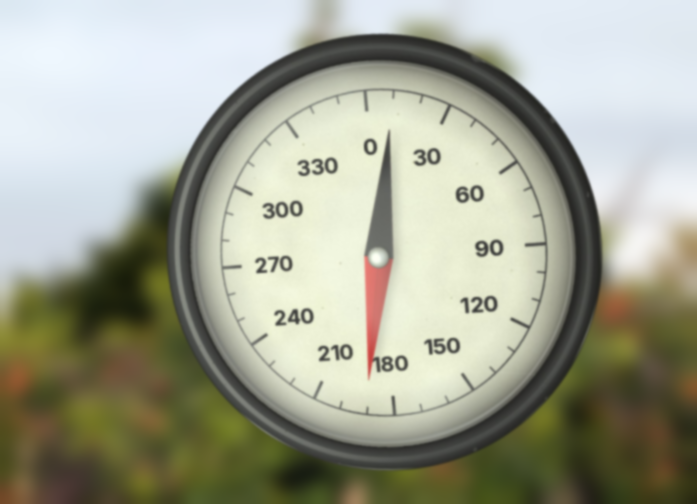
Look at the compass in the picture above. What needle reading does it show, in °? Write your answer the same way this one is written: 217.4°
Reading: 190°
